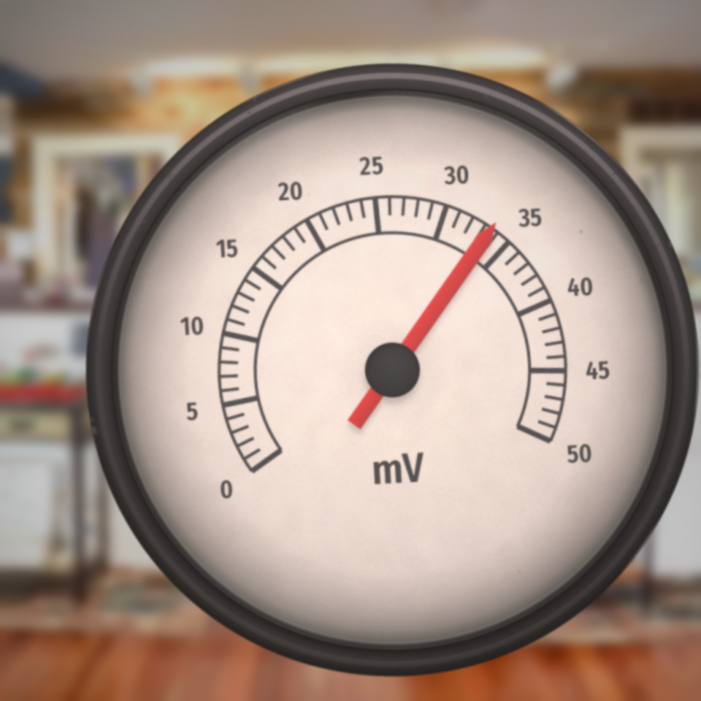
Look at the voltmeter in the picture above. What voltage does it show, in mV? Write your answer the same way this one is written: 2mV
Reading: 33.5mV
